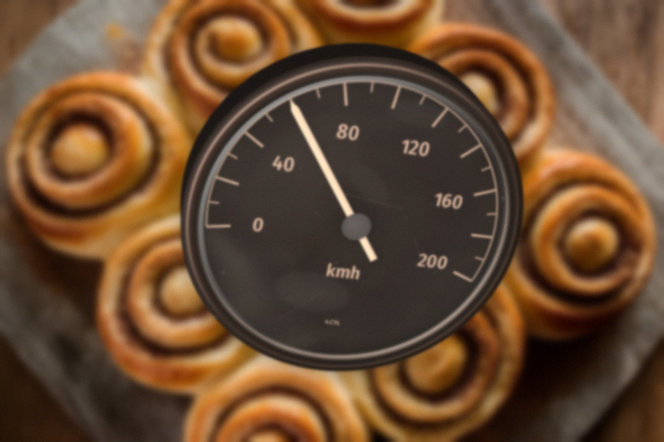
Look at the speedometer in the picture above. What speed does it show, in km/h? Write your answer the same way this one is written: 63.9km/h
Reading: 60km/h
